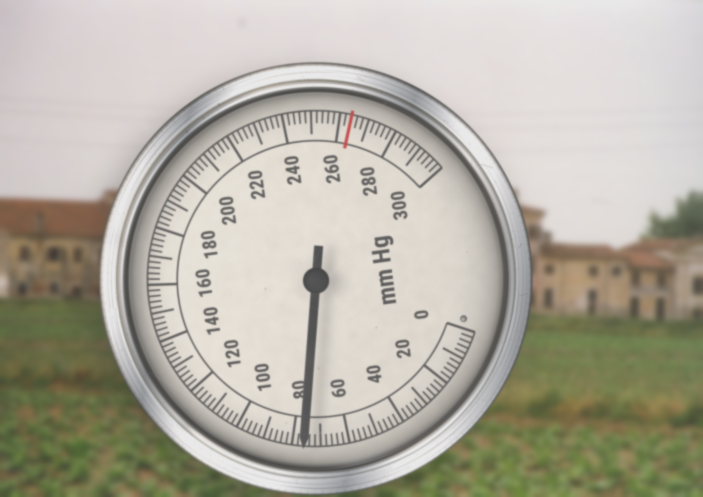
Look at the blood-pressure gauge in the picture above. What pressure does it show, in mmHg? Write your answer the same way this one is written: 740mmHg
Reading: 76mmHg
